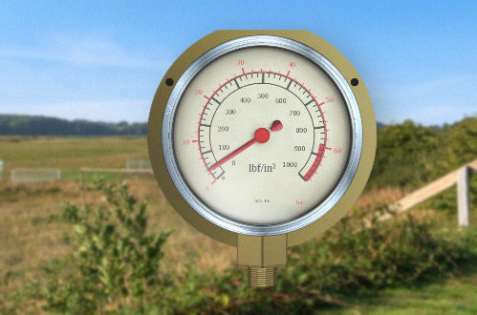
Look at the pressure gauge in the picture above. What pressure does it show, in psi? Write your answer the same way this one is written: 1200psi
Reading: 40psi
